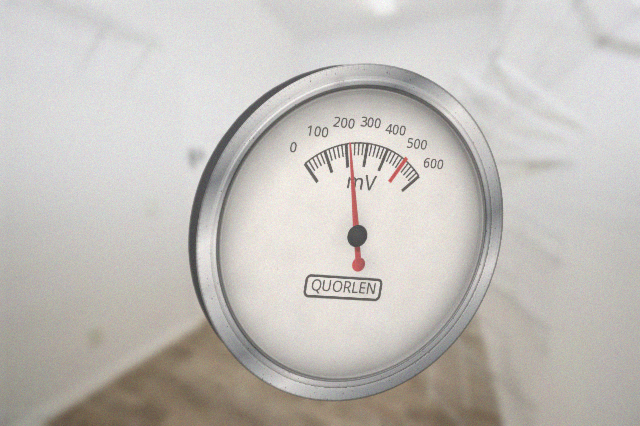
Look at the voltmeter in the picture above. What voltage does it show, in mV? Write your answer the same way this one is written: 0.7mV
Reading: 200mV
